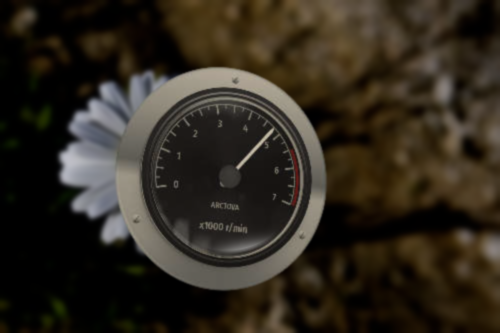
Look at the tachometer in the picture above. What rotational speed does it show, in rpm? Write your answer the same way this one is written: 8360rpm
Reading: 4750rpm
